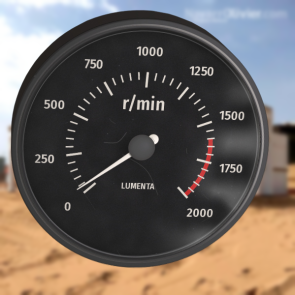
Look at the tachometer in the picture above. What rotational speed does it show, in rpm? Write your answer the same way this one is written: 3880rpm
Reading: 50rpm
